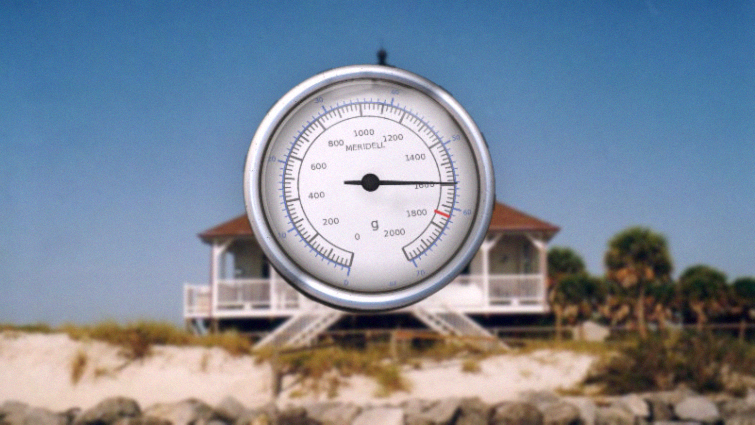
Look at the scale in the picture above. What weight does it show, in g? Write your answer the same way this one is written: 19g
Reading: 1600g
